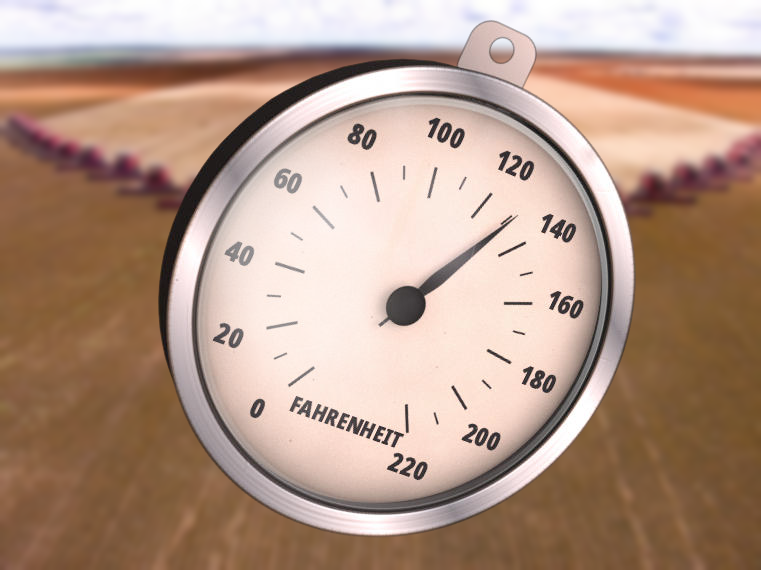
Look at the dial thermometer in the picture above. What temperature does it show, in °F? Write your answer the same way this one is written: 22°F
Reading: 130°F
